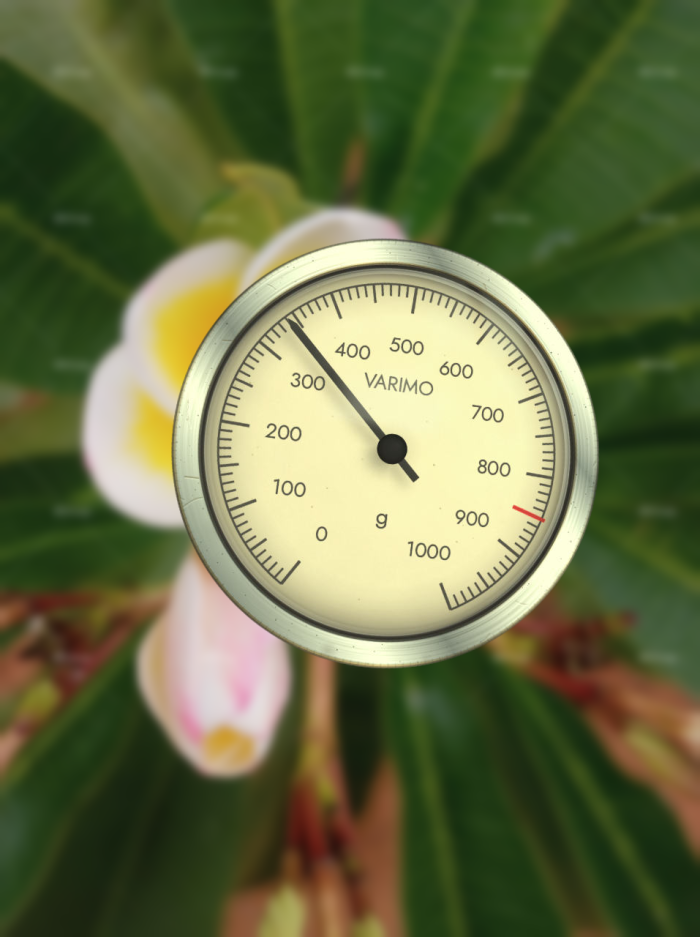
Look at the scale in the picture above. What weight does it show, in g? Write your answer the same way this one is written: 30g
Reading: 340g
